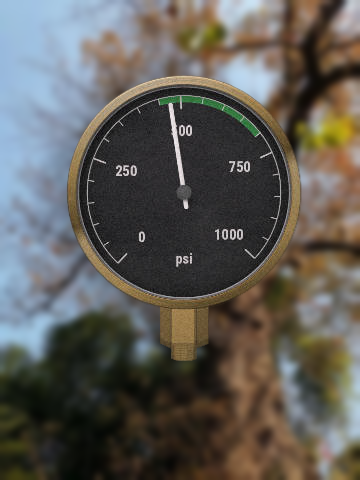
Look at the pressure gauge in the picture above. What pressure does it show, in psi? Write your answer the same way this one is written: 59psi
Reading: 475psi
